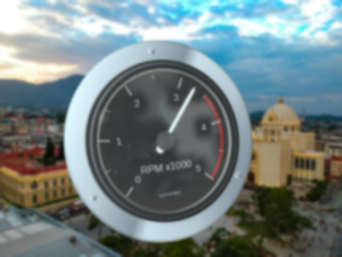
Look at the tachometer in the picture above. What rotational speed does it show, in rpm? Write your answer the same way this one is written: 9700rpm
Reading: 3250rpm
